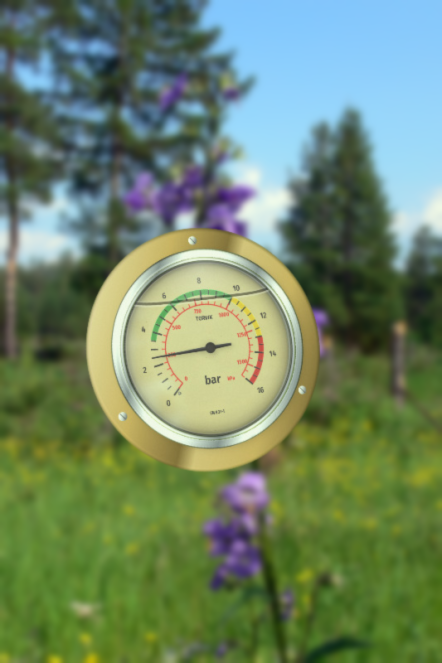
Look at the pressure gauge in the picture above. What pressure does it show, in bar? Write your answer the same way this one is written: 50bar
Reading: 2.5bar
